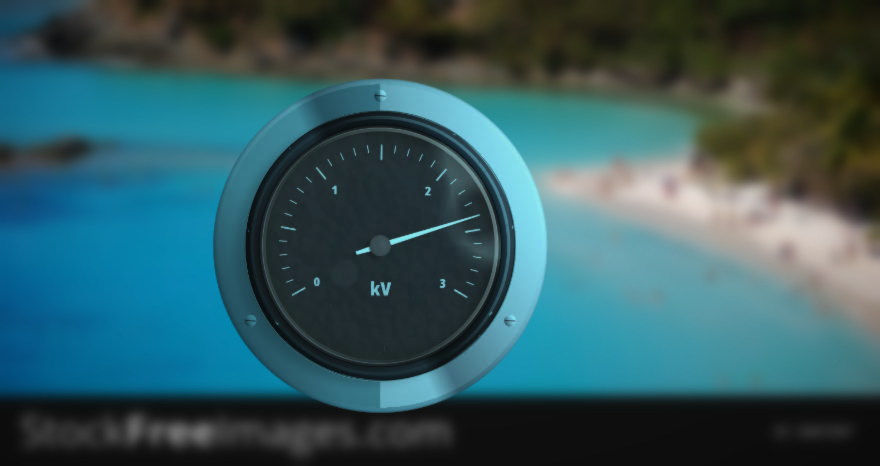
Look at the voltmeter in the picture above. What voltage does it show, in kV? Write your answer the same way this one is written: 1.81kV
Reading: 2.4kV
